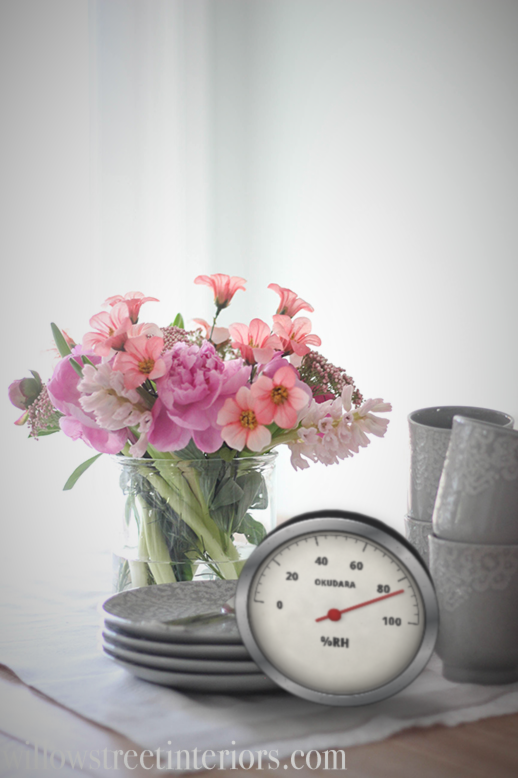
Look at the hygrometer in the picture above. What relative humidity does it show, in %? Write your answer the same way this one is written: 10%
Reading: 84%
